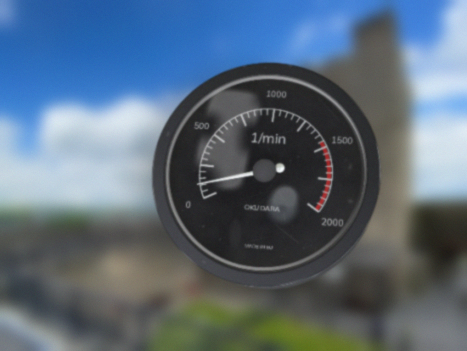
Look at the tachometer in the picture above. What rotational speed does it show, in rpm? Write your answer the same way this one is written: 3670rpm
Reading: 100rpm
